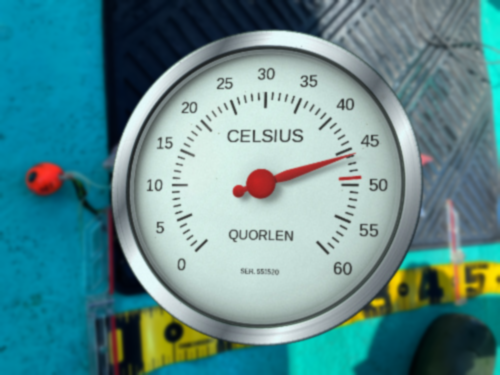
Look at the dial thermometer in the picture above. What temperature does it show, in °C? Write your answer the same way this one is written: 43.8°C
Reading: 46°C
